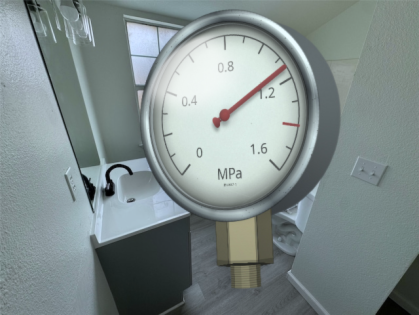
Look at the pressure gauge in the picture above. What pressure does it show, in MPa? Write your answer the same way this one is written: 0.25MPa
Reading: 1.15MPa
